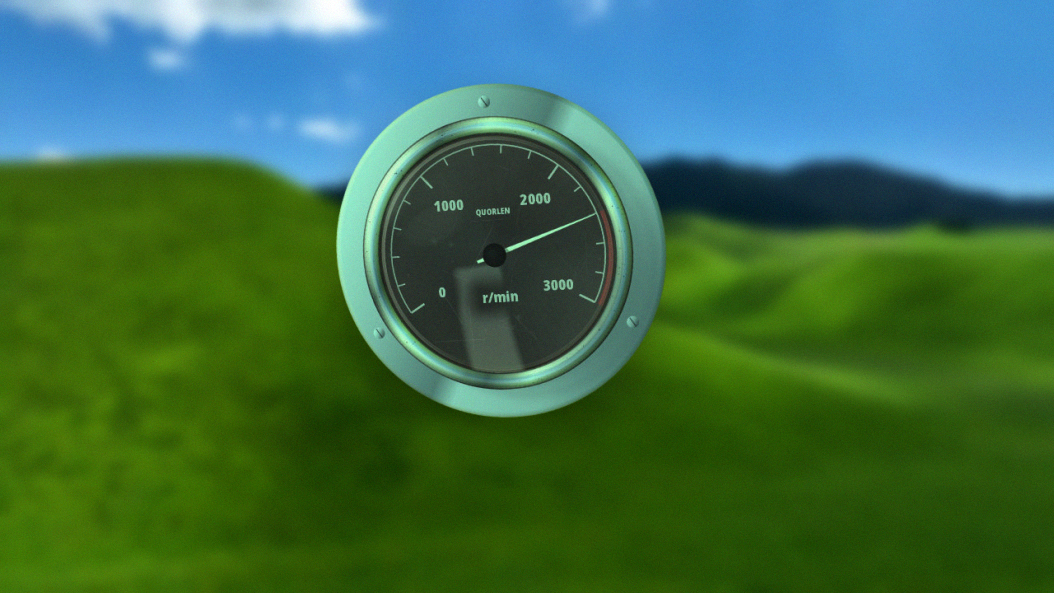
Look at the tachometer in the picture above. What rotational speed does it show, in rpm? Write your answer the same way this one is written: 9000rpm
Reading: 2400rpm
